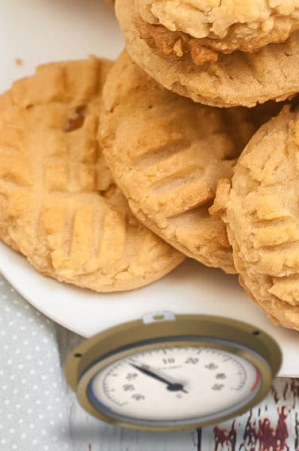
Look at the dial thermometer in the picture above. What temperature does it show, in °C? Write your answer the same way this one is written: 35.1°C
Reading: 0°C
